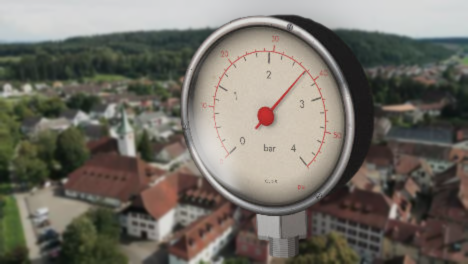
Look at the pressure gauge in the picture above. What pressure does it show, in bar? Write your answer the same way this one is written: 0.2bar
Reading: 2.6bar
